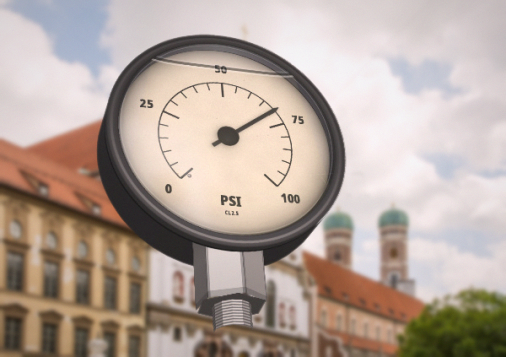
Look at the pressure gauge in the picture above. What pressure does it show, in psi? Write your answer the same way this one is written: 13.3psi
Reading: 70psi
